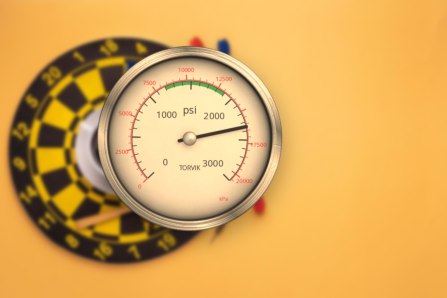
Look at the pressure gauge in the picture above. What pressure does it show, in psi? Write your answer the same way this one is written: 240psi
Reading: 2350psi
